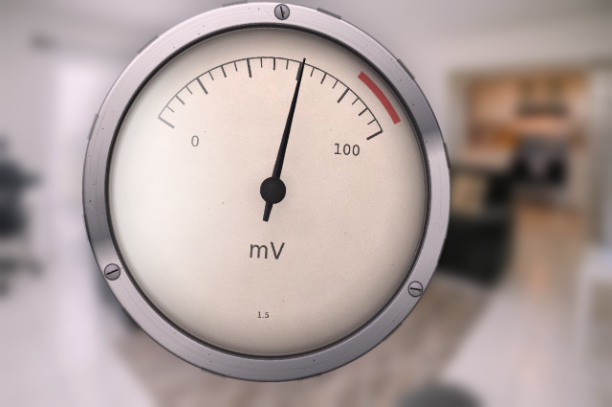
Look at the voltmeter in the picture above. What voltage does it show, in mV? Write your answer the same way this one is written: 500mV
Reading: 60mV
